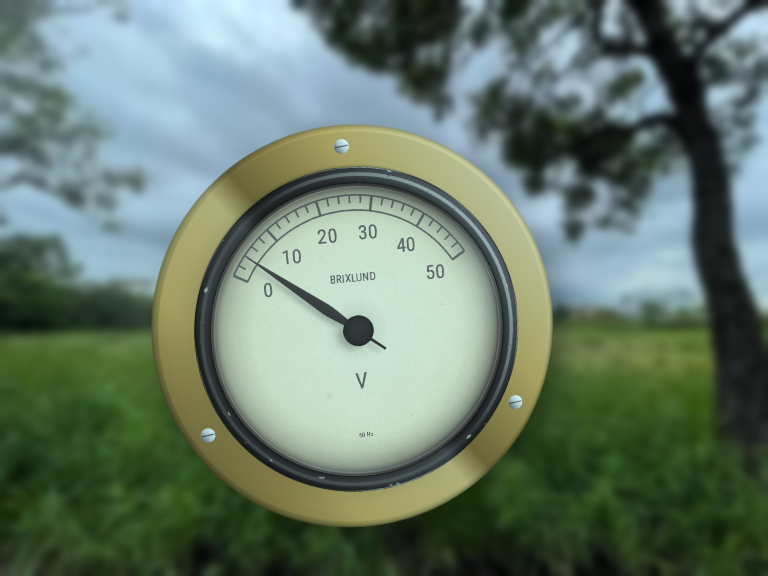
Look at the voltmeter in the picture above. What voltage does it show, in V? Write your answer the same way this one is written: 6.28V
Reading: 4V
